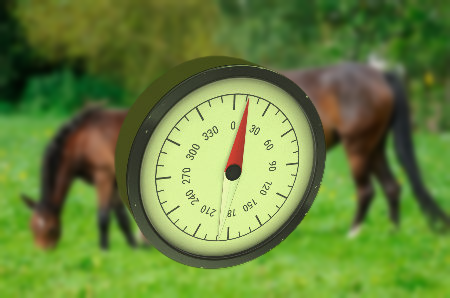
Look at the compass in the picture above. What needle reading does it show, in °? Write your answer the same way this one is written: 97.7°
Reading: 10°
